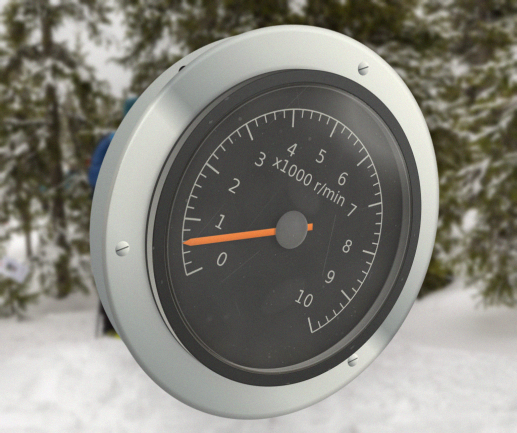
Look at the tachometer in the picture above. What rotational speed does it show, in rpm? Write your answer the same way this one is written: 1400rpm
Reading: 600rpm
